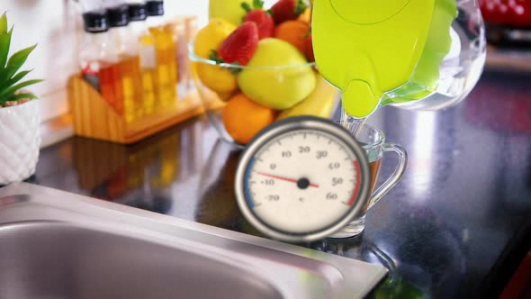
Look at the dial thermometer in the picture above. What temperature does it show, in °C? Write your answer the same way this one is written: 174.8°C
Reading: -5°C
